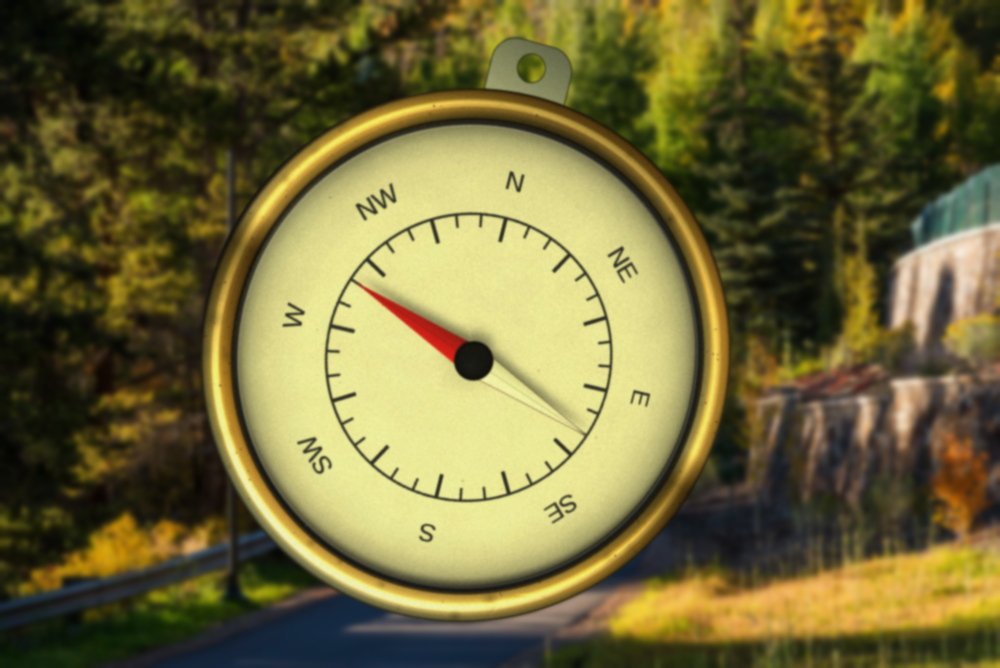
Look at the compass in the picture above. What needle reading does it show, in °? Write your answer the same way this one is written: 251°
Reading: 290°
